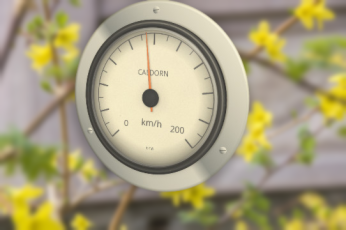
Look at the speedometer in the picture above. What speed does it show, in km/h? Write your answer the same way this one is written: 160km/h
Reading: 95km/h
